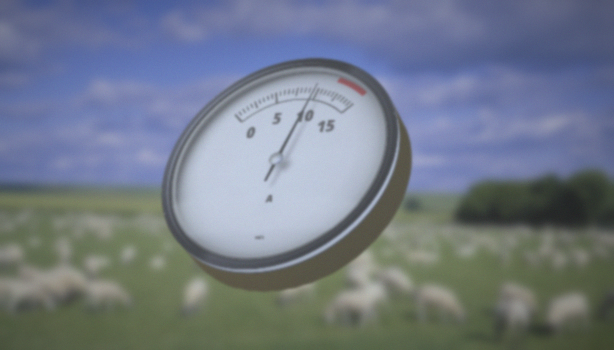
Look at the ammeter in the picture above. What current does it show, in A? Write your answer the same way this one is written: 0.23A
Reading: 10A
